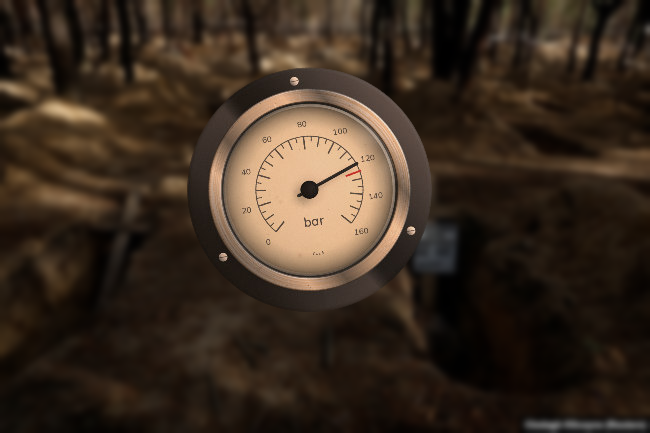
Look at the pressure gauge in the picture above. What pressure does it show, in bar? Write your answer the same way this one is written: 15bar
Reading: 120bar
